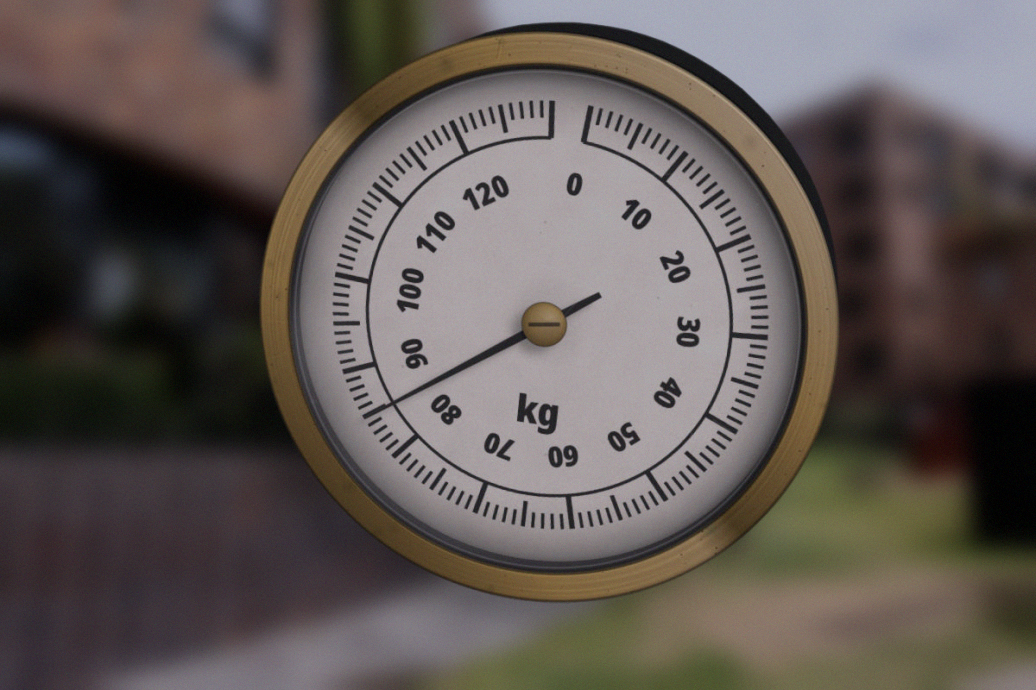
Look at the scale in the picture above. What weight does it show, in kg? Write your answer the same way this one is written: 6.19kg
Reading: 85kg
